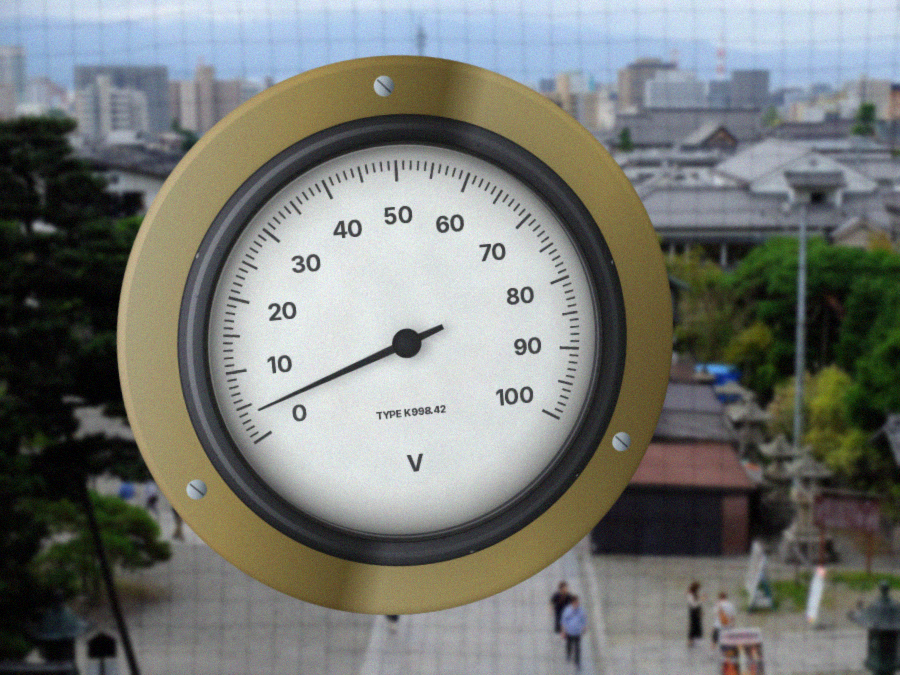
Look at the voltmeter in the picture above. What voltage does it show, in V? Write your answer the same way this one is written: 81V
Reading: 4V
